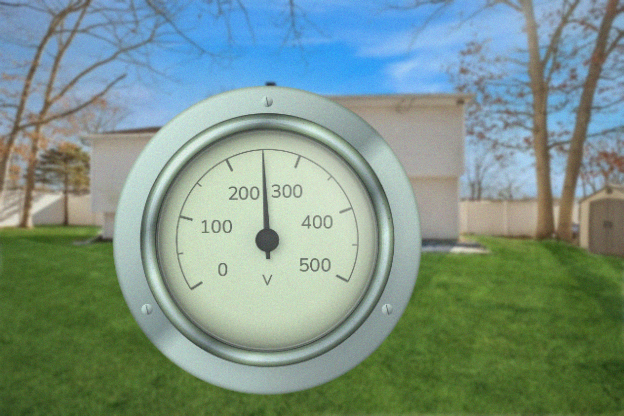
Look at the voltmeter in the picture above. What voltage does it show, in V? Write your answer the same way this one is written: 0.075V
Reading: 250V
